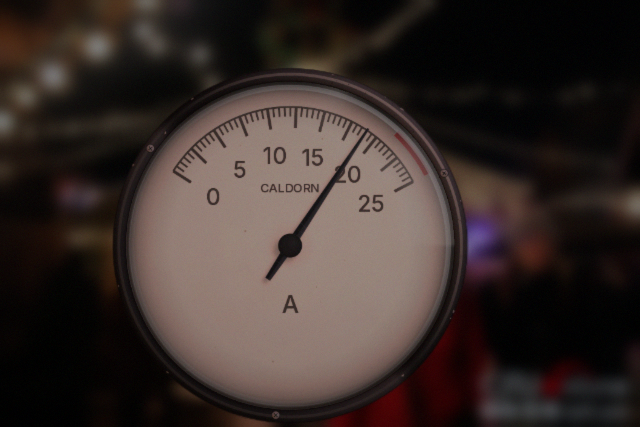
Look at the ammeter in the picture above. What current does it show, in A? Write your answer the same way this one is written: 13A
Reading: 19A
